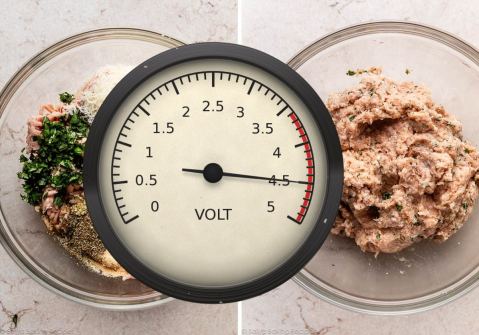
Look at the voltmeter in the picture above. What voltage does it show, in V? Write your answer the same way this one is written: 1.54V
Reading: 4.5V
